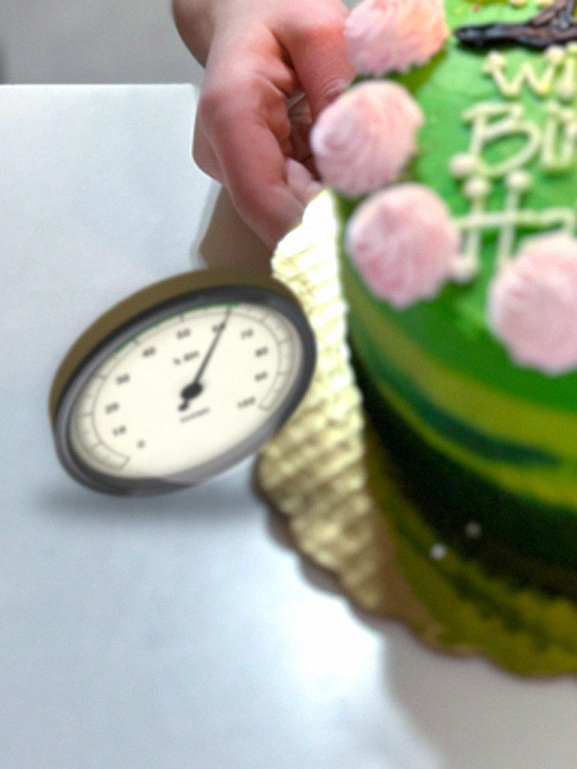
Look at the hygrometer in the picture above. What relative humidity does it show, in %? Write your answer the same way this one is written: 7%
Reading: 60%
